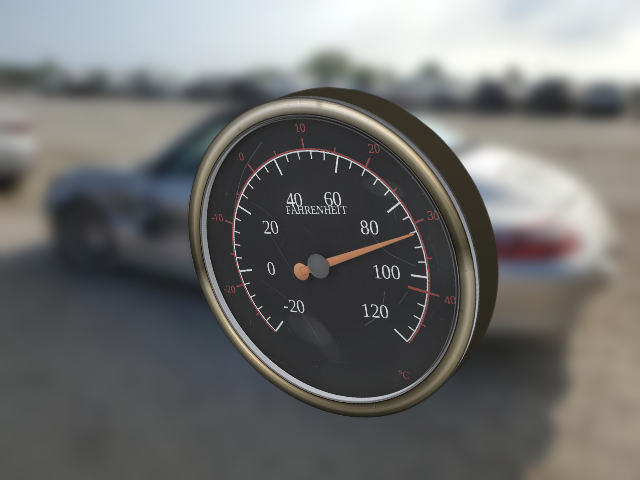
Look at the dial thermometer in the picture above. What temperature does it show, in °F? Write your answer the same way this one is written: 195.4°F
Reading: 88°F
